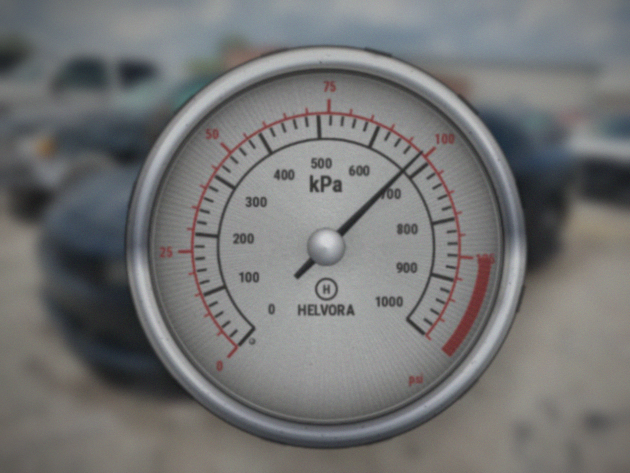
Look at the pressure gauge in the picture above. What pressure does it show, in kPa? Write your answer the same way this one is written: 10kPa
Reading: 680kPa
